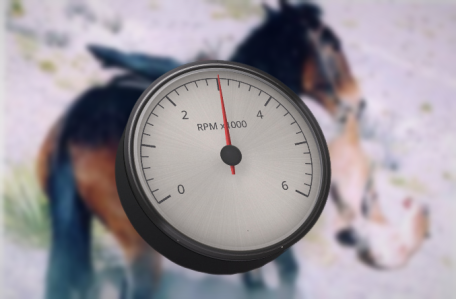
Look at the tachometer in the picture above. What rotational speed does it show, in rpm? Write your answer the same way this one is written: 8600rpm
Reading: 3000rpm
